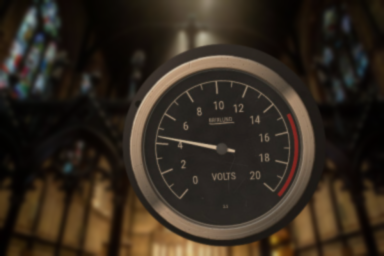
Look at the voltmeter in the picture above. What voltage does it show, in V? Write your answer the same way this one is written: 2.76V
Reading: 4.5V
